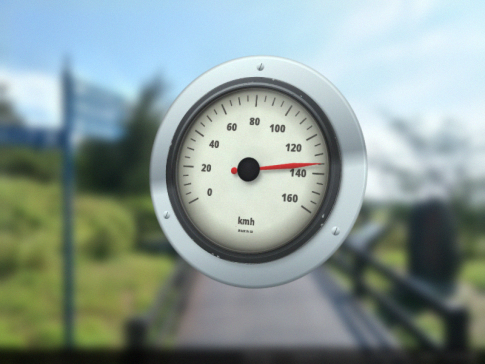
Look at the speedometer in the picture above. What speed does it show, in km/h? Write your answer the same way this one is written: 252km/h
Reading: 135km/h
